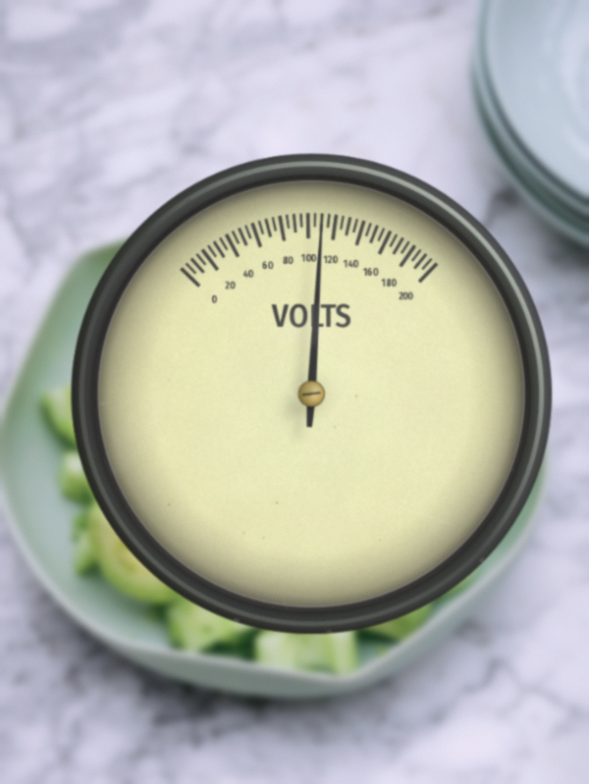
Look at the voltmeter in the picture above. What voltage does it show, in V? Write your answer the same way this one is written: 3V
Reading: 110V
